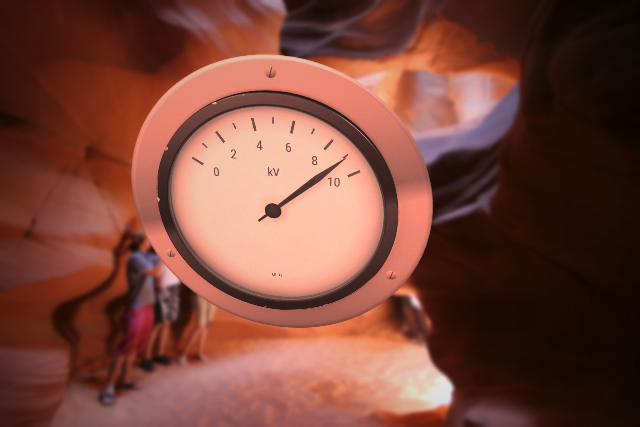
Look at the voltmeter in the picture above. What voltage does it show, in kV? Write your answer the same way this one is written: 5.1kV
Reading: 9kV
